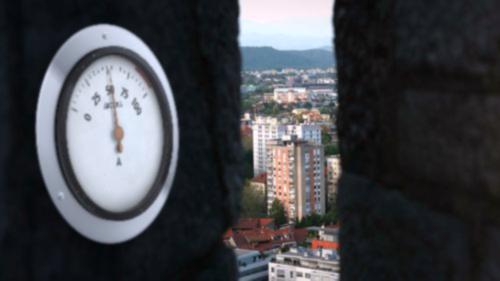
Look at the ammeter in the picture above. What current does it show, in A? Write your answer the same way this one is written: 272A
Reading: 50A
